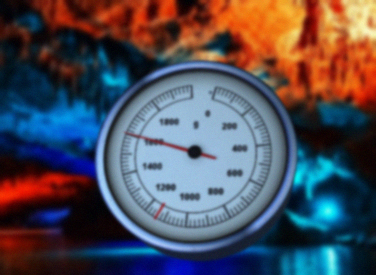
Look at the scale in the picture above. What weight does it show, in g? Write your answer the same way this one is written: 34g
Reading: 1600g
